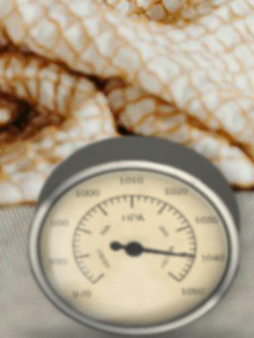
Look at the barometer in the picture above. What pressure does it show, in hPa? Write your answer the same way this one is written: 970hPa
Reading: 1040hPa
